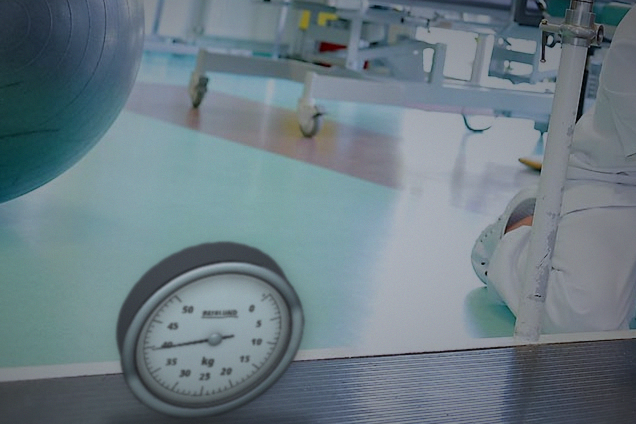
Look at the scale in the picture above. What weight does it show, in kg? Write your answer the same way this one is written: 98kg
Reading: 40kg
